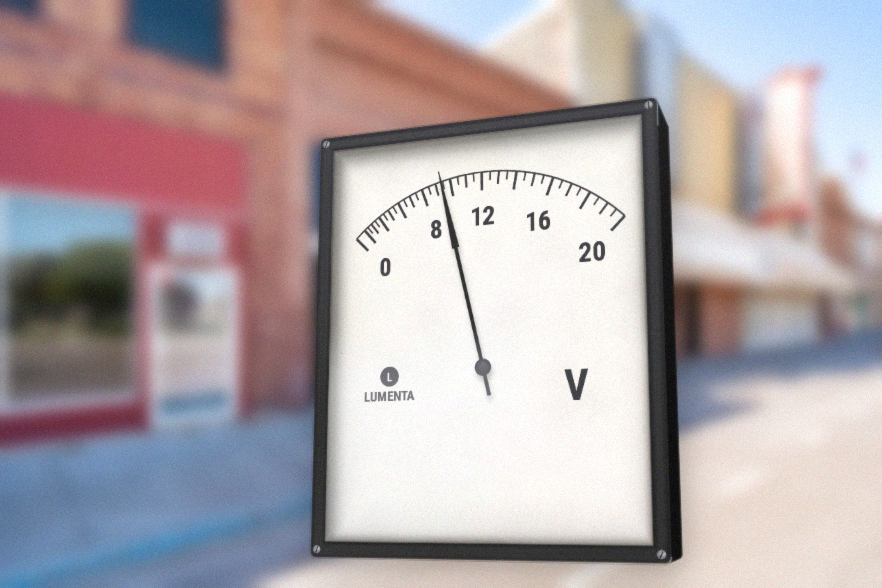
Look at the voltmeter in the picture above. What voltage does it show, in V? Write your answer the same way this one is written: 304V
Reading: 9.5V
